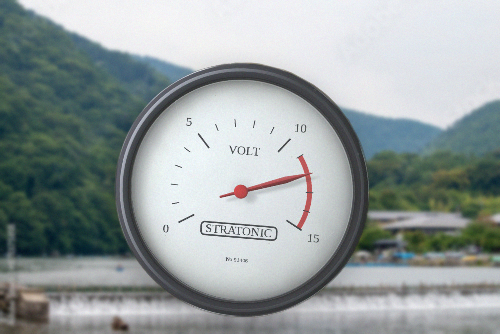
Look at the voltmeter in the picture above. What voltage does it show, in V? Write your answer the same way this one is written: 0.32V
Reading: 12V
